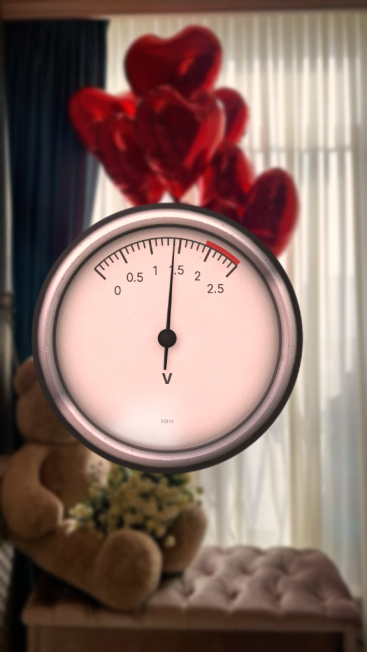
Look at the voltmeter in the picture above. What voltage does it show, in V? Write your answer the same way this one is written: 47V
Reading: 1.4V
